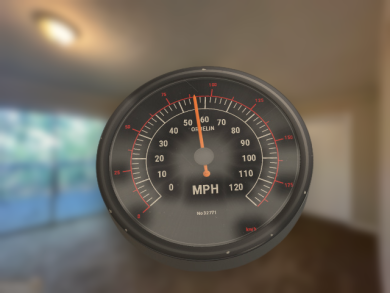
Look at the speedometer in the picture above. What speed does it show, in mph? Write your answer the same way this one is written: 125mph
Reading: 56mph
